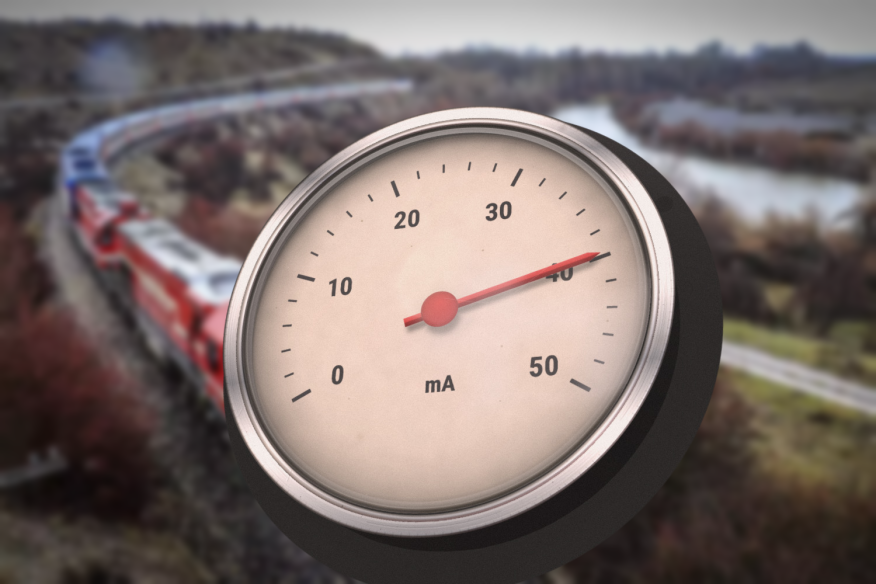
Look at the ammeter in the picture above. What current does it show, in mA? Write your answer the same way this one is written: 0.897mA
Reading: 40mA
